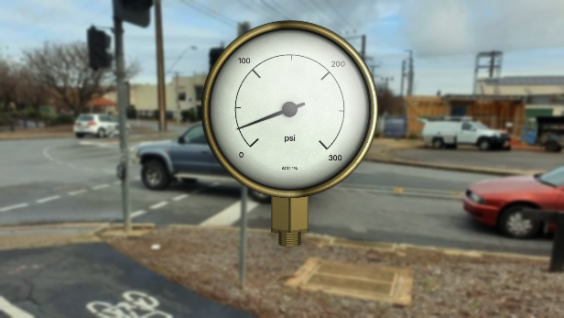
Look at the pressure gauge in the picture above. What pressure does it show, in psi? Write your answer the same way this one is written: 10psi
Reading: 25psi
